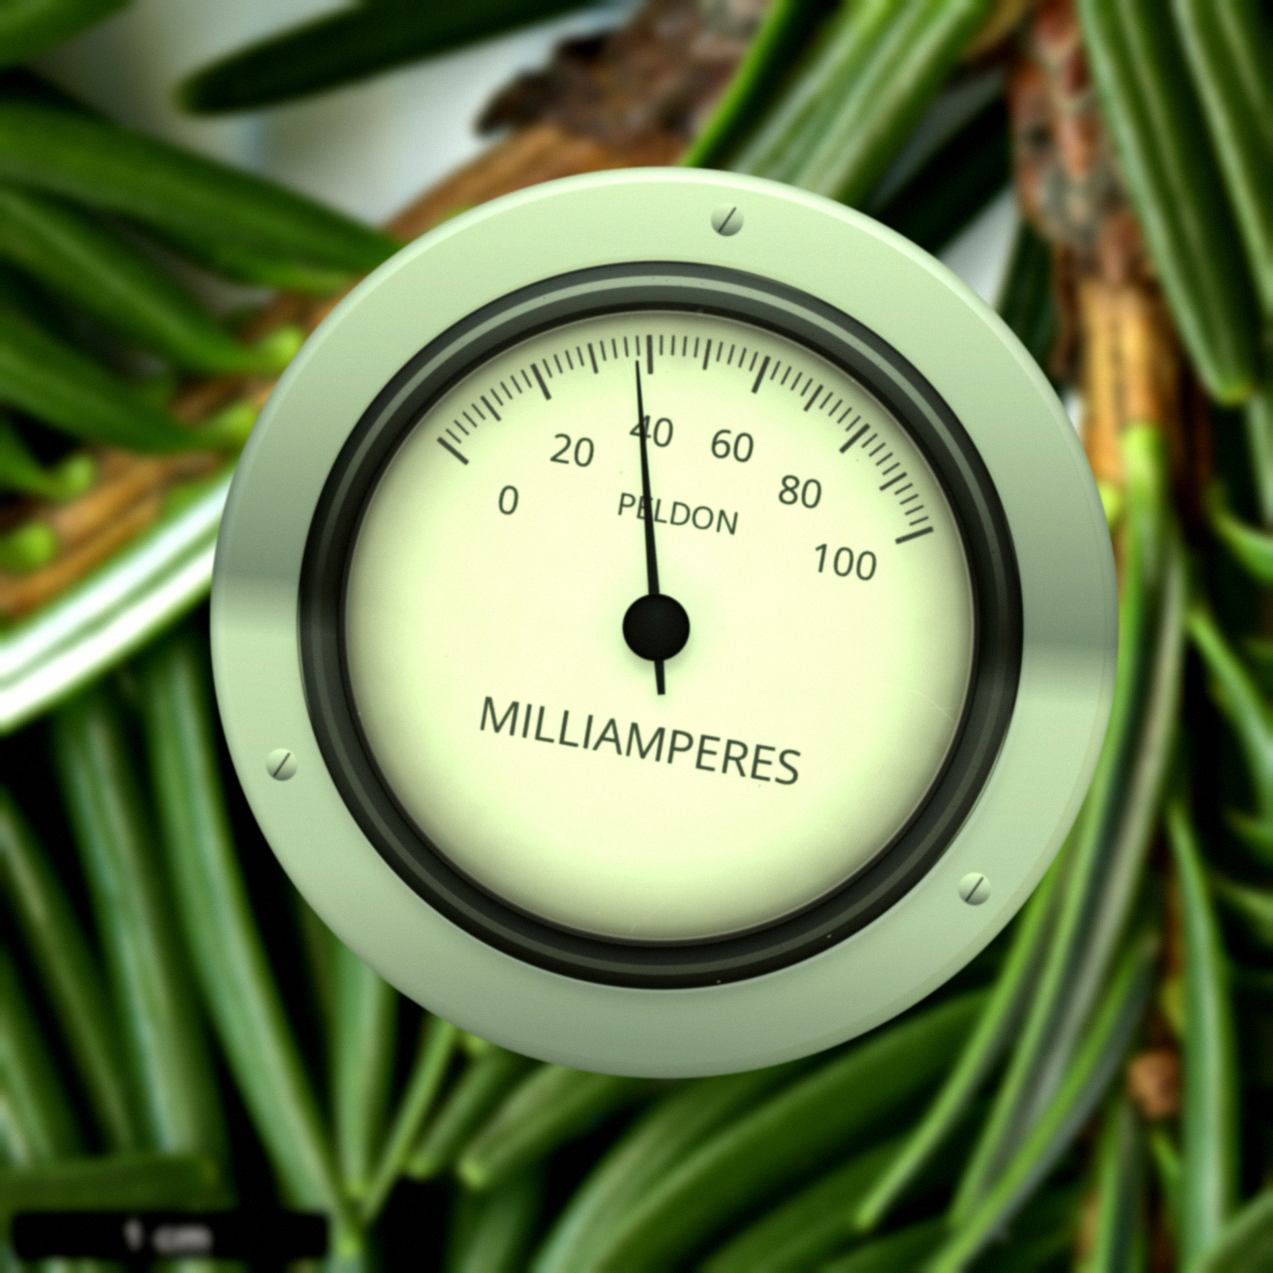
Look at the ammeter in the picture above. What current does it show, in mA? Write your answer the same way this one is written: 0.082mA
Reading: 38mA
